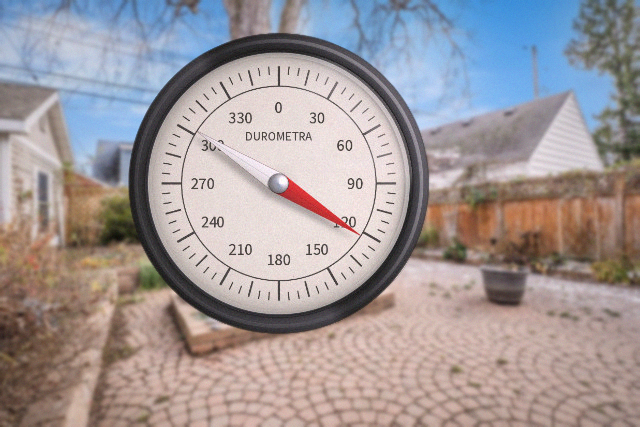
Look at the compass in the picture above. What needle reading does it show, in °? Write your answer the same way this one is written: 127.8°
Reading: 122.5°
